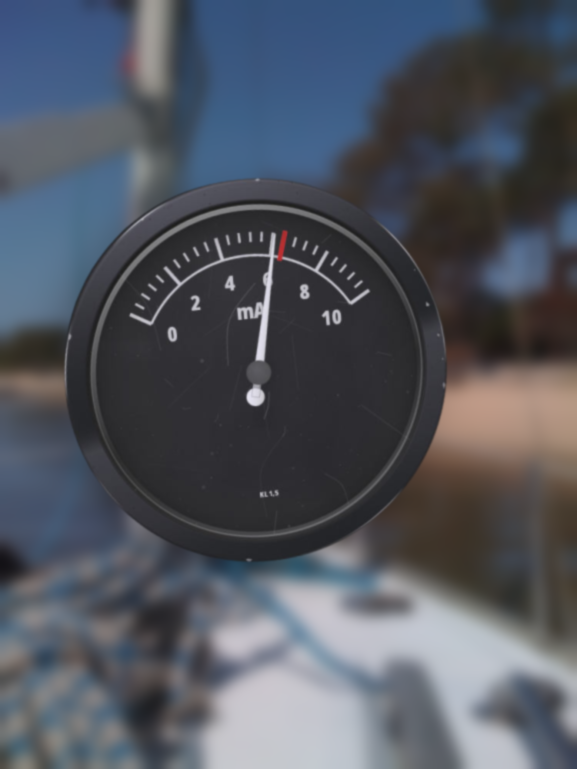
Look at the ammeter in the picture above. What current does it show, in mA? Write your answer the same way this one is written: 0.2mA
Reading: 6mA
